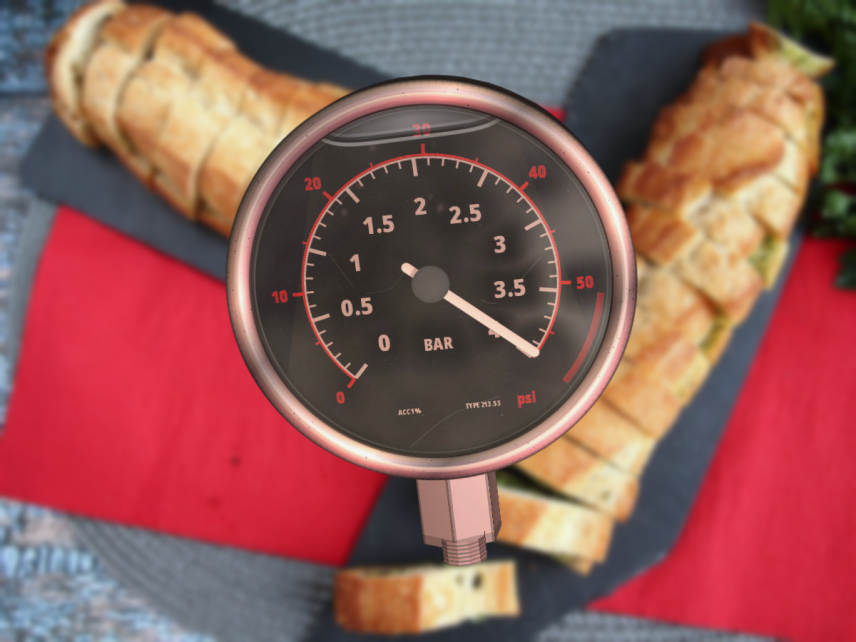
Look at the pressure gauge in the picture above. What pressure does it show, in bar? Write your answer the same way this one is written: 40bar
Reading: 3.95bar
